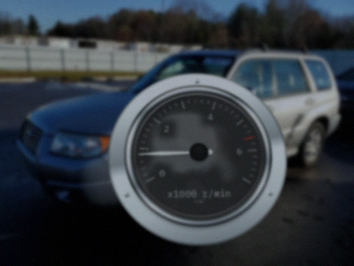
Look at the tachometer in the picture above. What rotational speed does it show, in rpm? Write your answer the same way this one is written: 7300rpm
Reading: 800rpm
